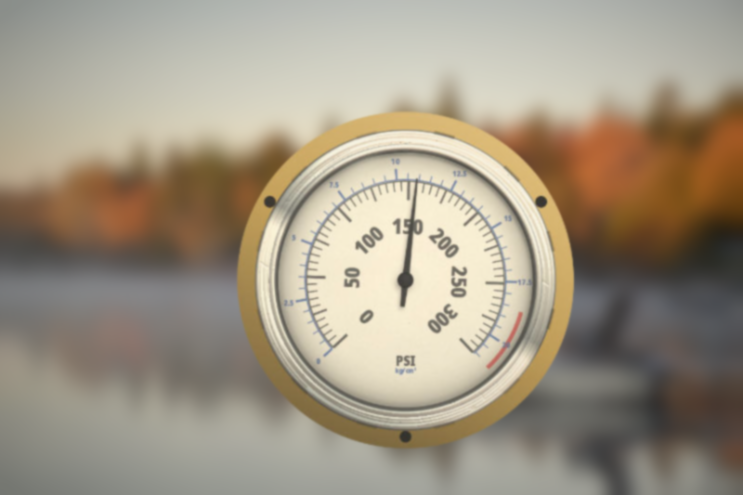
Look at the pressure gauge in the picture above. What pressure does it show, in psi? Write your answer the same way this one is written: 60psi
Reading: 155psi
